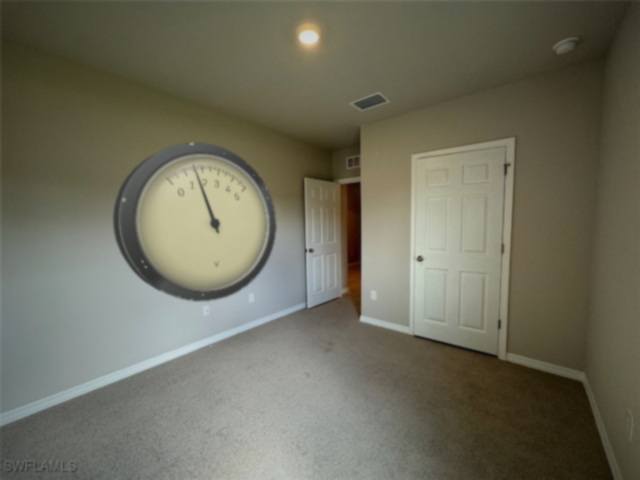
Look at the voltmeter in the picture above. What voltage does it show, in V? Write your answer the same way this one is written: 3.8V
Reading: 1.5V
